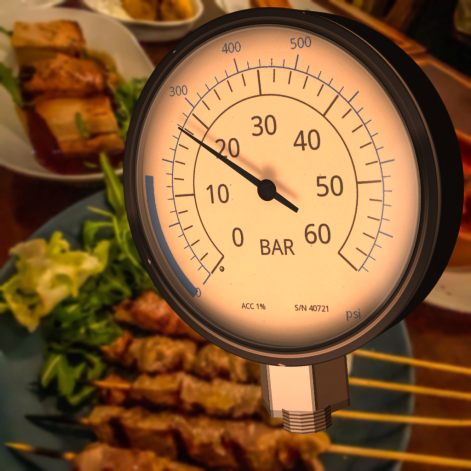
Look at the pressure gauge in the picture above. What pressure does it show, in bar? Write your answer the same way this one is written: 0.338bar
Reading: 18bar
